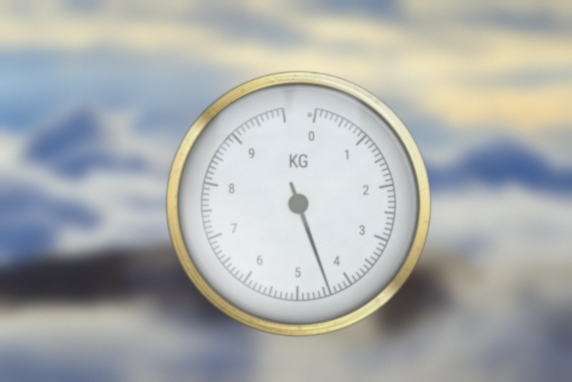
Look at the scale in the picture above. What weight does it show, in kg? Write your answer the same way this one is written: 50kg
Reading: 4.4kg
